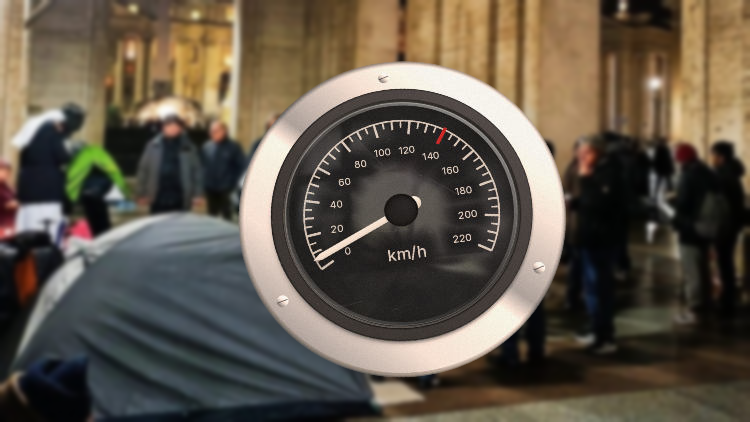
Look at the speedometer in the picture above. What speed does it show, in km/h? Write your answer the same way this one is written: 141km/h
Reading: 5km/h
